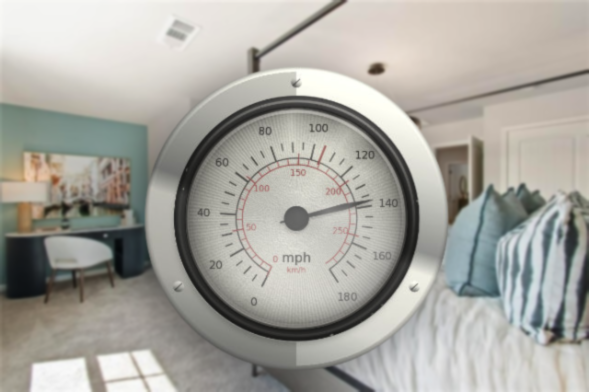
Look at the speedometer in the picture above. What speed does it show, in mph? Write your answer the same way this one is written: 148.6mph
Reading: 137.5mph
